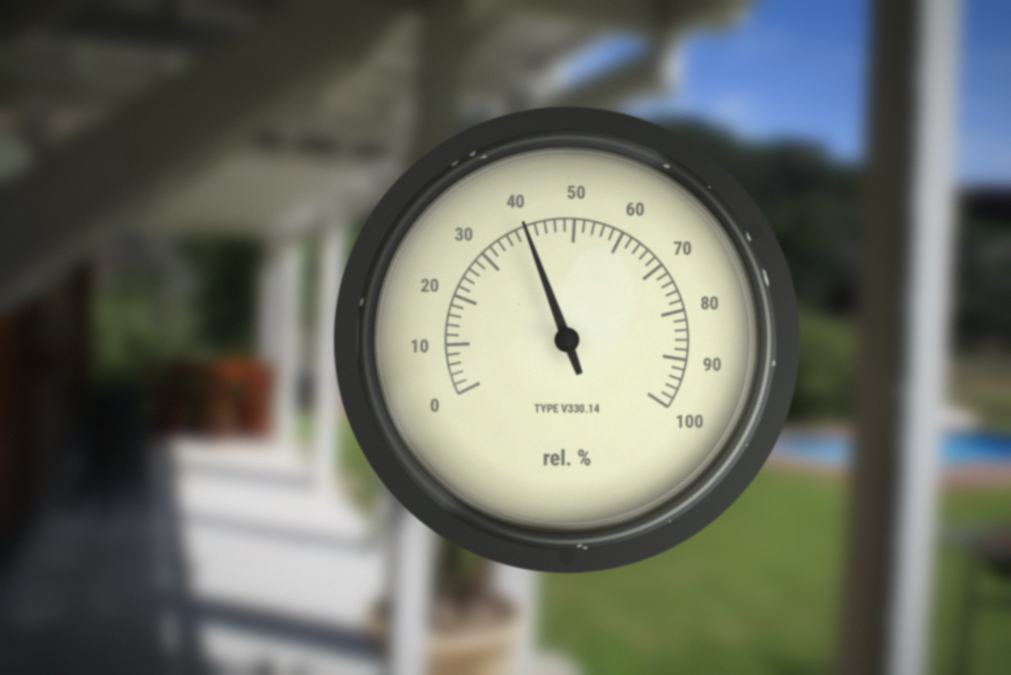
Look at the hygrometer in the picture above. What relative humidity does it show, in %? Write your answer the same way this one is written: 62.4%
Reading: 40%
